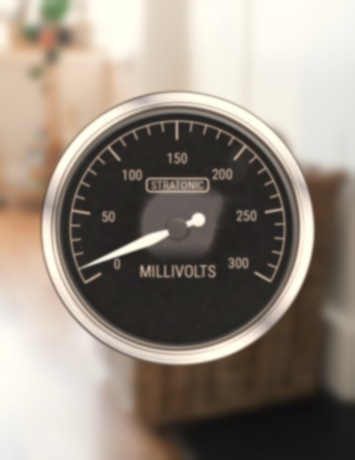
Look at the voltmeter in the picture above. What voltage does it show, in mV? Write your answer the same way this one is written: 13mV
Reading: 10mV
